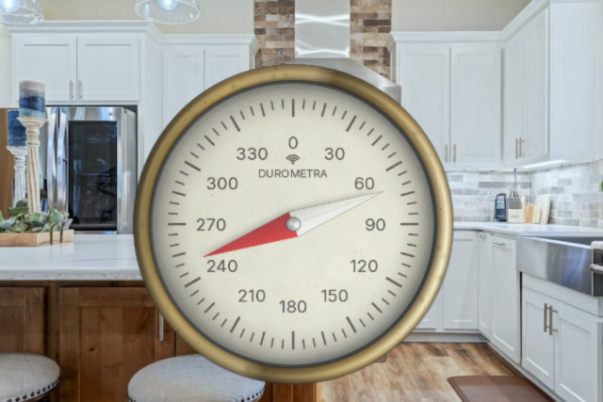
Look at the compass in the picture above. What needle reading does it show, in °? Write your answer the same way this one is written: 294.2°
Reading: 250°
